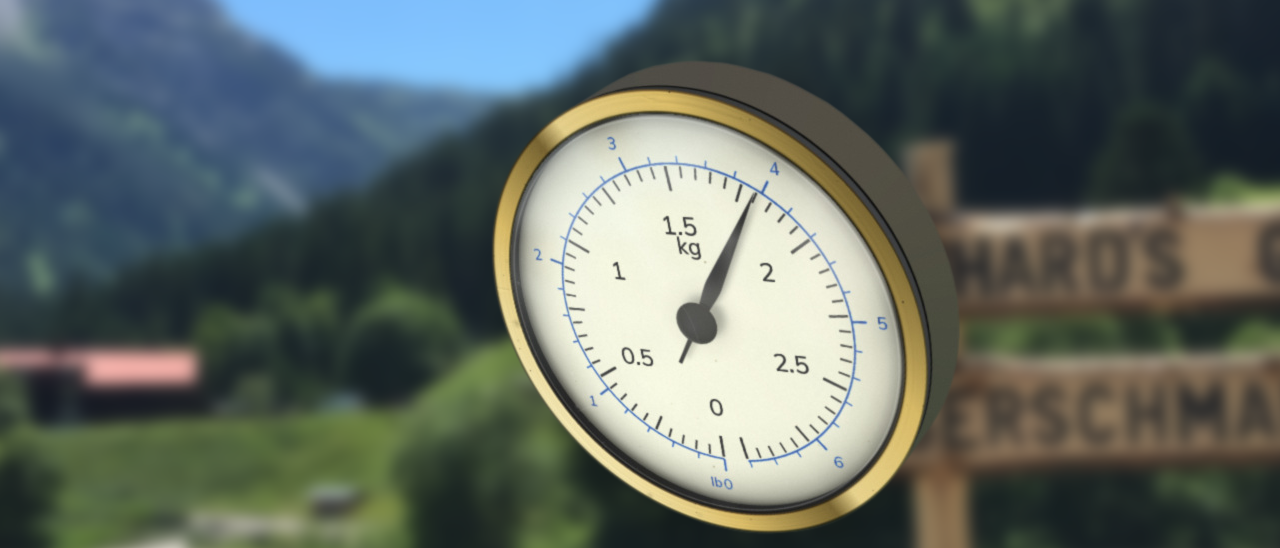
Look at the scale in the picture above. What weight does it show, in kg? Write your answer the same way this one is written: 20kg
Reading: 1.8kg
